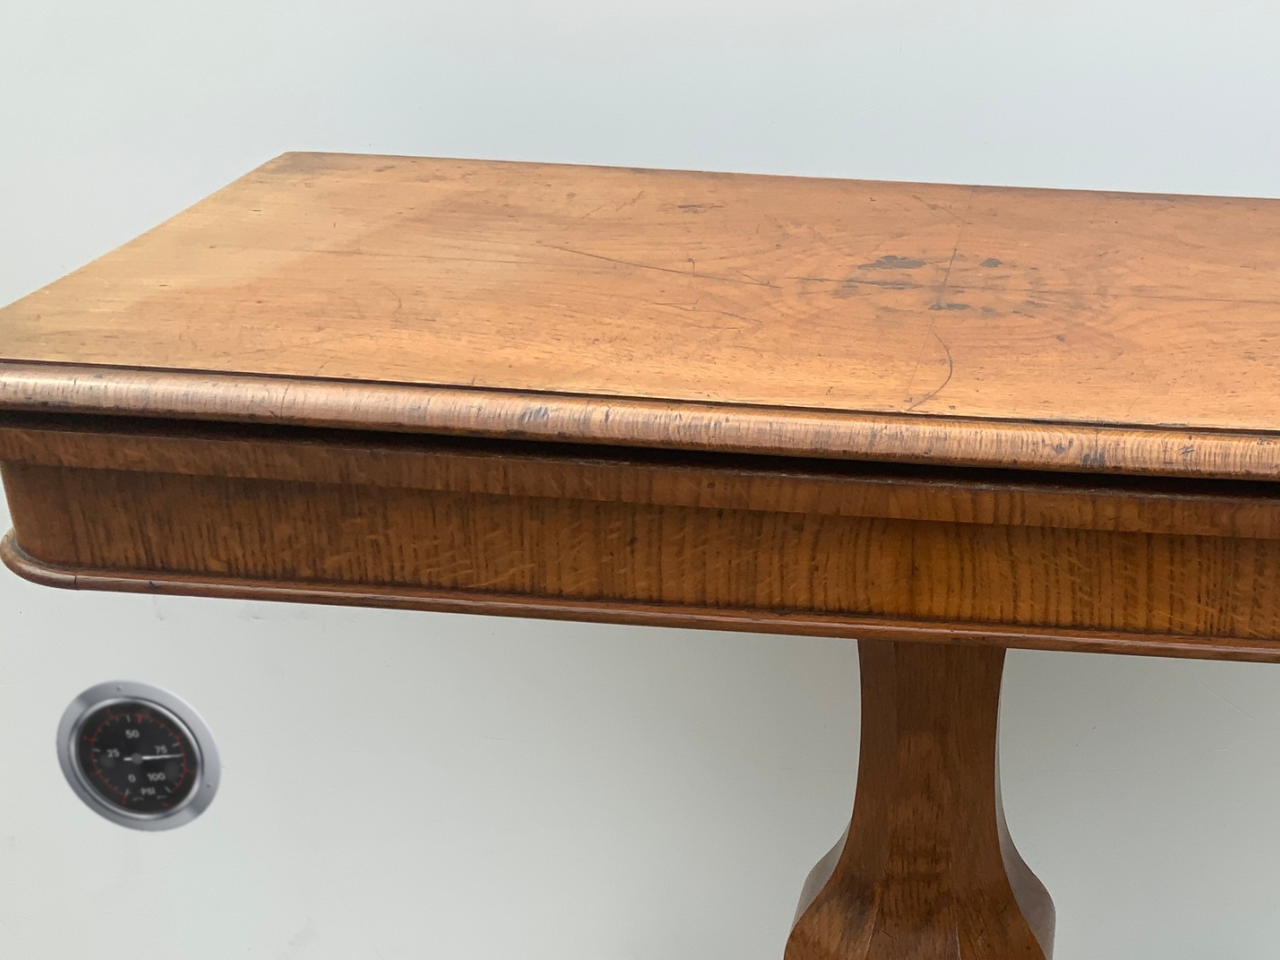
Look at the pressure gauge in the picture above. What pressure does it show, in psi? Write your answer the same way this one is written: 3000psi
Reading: 80psi
